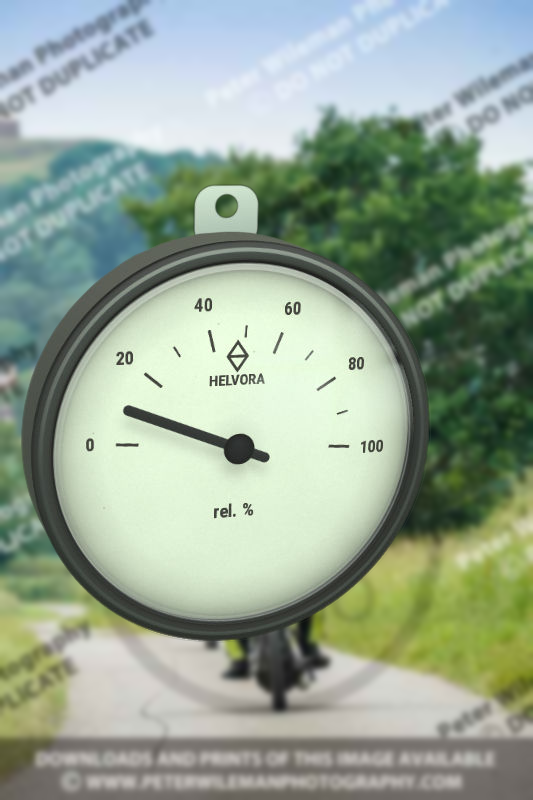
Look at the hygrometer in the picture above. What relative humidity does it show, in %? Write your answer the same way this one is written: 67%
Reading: 10%
